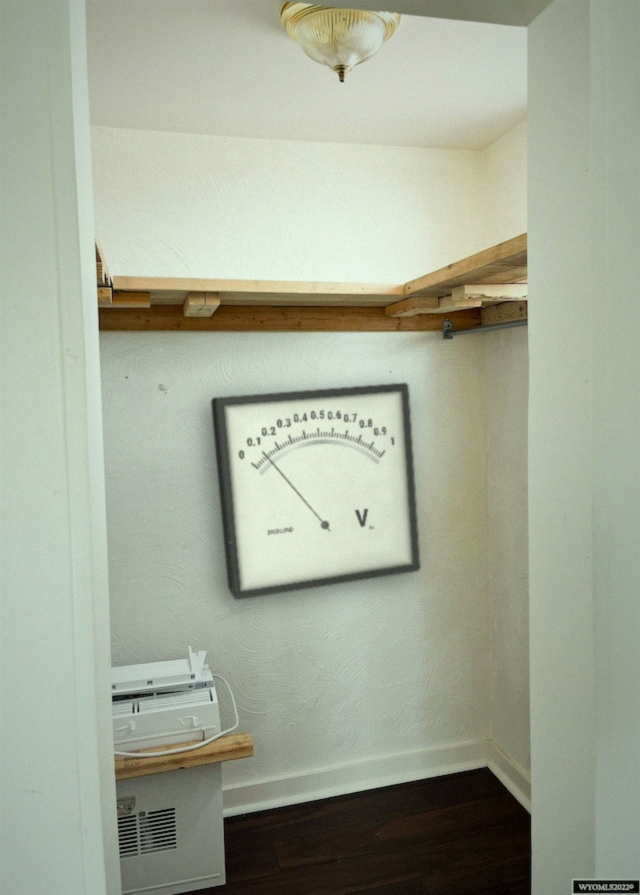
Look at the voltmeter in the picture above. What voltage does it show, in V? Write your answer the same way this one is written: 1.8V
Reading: 0.1V
